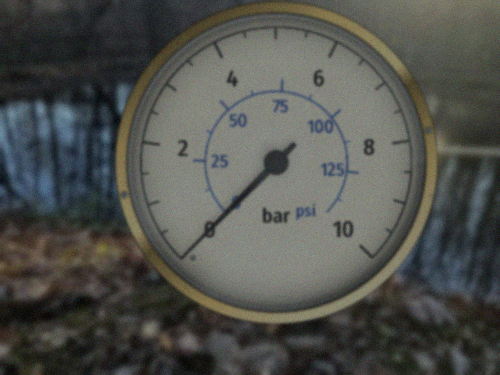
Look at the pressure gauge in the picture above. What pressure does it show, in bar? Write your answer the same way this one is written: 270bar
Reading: 0bar
